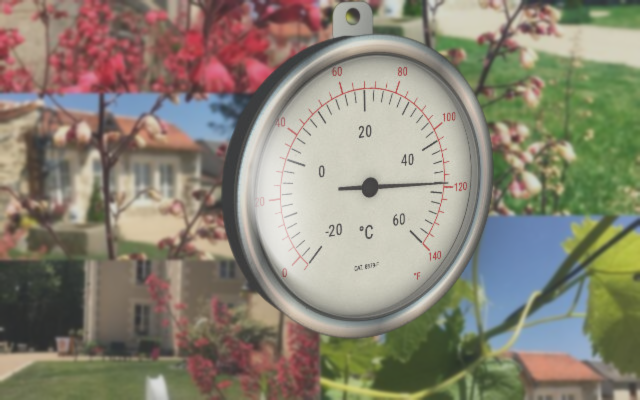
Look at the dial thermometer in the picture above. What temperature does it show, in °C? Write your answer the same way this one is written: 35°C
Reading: 48°C
